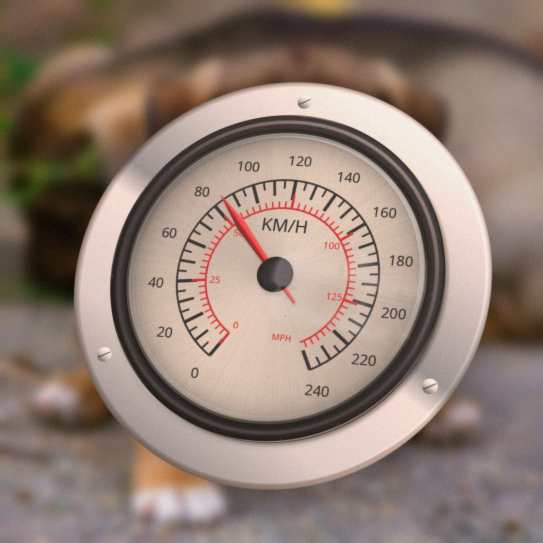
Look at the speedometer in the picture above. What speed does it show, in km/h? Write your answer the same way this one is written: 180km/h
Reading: 85km/h
